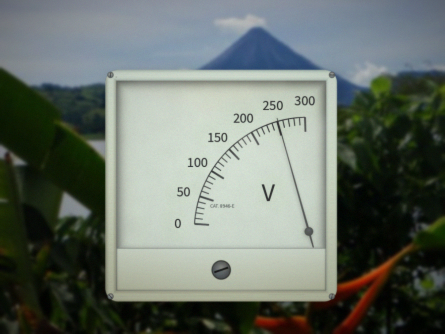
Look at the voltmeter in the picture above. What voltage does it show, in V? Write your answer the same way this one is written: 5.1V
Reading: 250V
